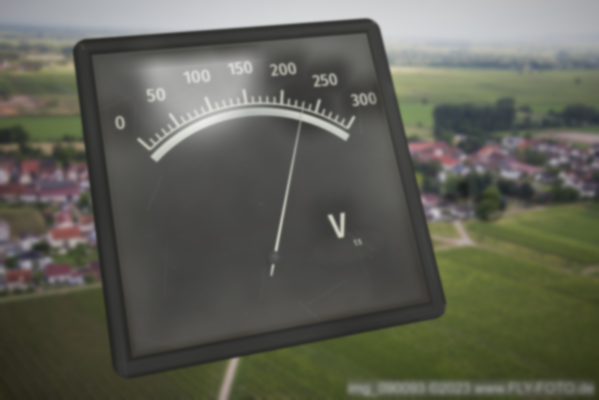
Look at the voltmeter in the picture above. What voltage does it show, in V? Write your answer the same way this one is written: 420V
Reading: 230V
